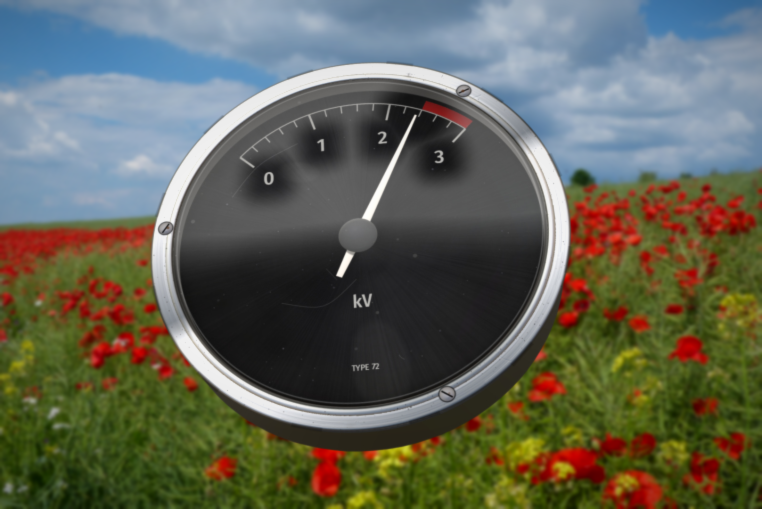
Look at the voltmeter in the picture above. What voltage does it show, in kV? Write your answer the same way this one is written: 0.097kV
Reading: 2.4kV
